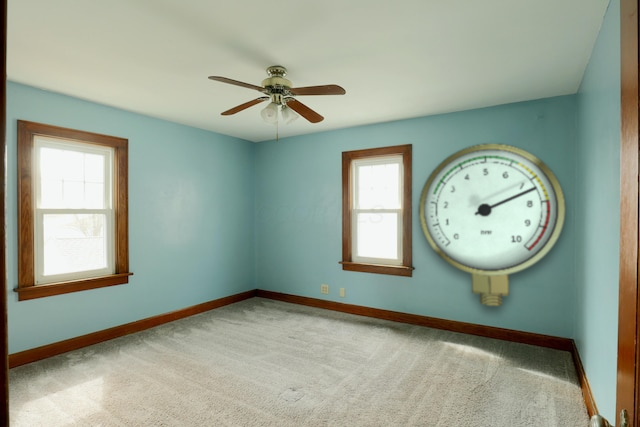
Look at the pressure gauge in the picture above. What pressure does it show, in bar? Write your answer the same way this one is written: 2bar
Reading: 7.4bar
